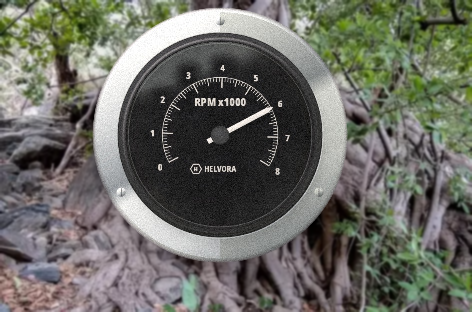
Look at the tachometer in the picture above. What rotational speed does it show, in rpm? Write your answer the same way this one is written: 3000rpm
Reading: 6000rpm
